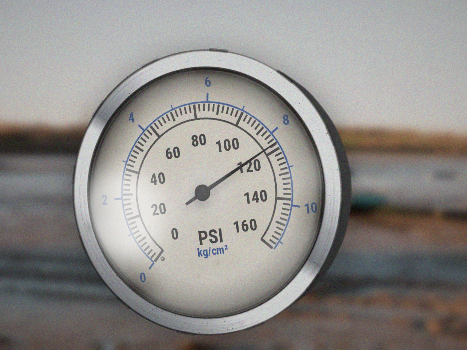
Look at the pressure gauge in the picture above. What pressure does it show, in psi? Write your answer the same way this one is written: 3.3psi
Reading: 118psi
